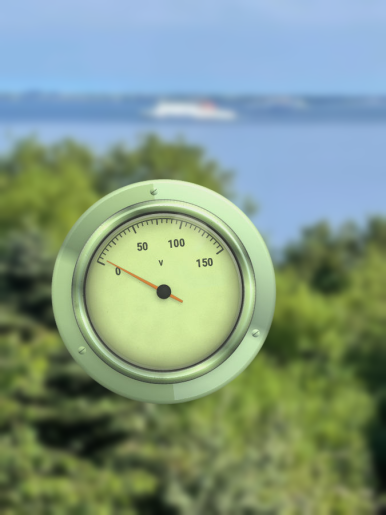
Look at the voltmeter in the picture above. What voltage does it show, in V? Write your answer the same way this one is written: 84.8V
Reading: 5V
